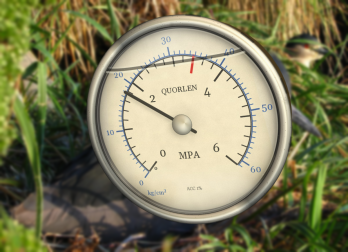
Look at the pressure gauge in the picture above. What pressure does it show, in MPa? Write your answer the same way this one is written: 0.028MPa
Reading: 1.8MPa
